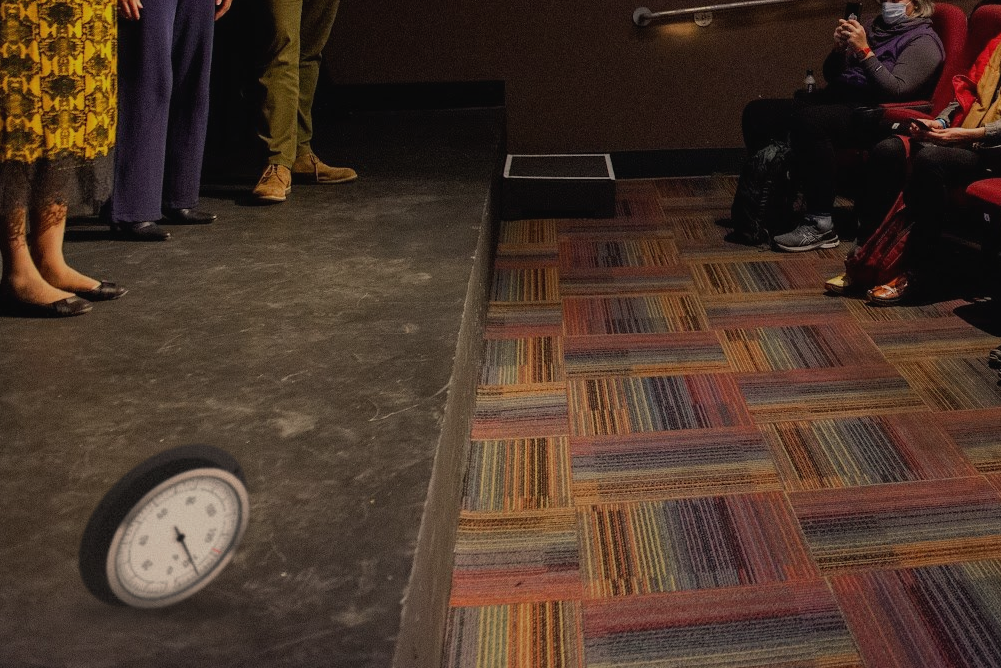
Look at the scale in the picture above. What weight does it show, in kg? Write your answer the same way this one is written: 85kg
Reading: 140kg
